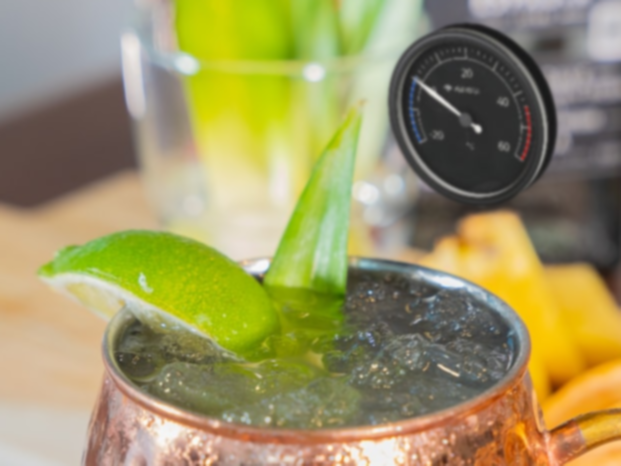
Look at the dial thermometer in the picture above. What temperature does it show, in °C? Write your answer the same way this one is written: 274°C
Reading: 0°C
